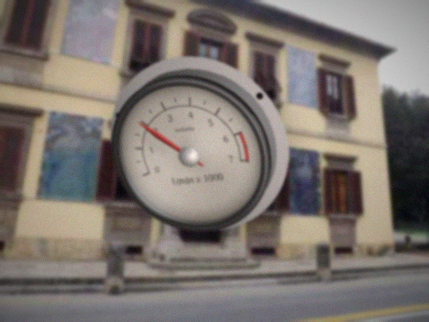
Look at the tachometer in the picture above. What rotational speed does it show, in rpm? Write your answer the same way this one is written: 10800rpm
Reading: 2000rpm
